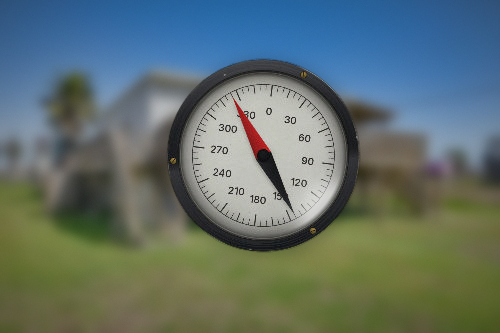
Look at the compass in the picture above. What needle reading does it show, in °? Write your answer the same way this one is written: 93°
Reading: 325°
